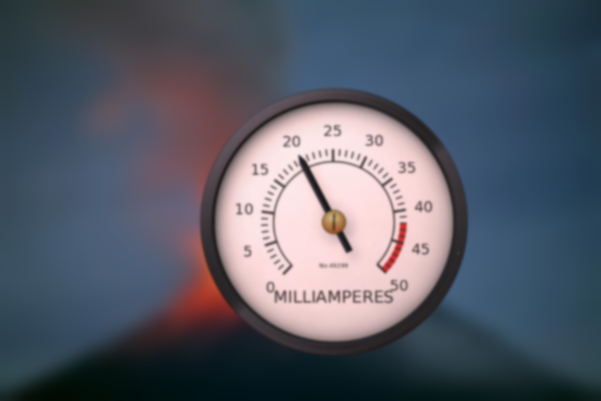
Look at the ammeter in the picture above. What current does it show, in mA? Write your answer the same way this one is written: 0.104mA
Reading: 20mA
